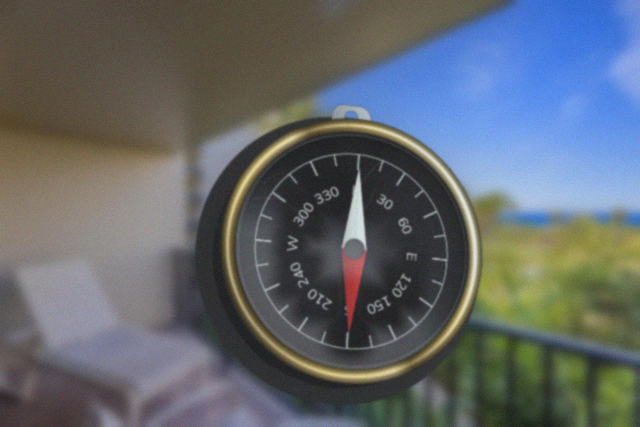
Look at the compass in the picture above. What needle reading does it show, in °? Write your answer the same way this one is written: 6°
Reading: 180°
